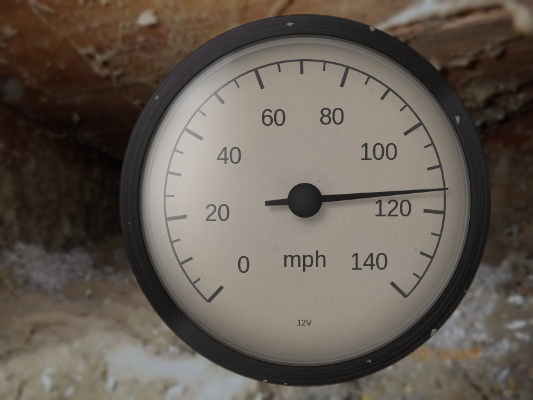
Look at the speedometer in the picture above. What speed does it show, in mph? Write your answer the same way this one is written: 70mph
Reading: 115mph
